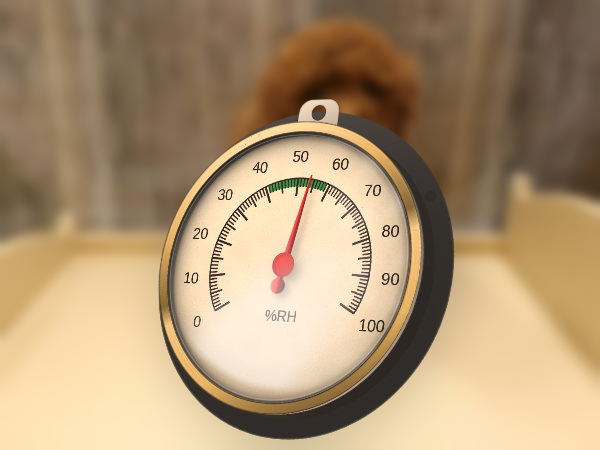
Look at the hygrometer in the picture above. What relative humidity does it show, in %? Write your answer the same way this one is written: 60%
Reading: 55%
